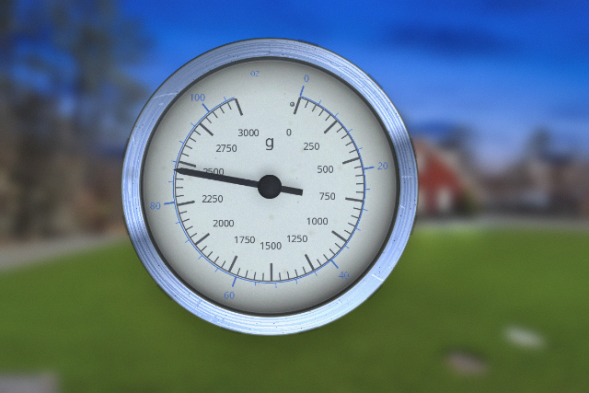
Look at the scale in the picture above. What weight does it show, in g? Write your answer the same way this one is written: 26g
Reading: 2450g
